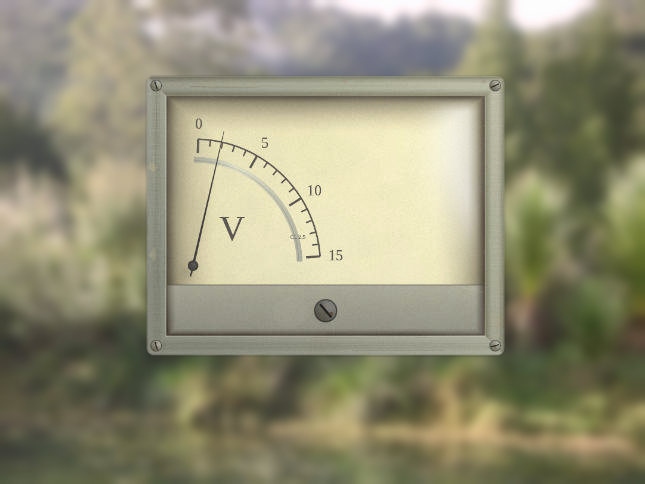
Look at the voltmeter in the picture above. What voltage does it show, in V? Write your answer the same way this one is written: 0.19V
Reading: 2V
